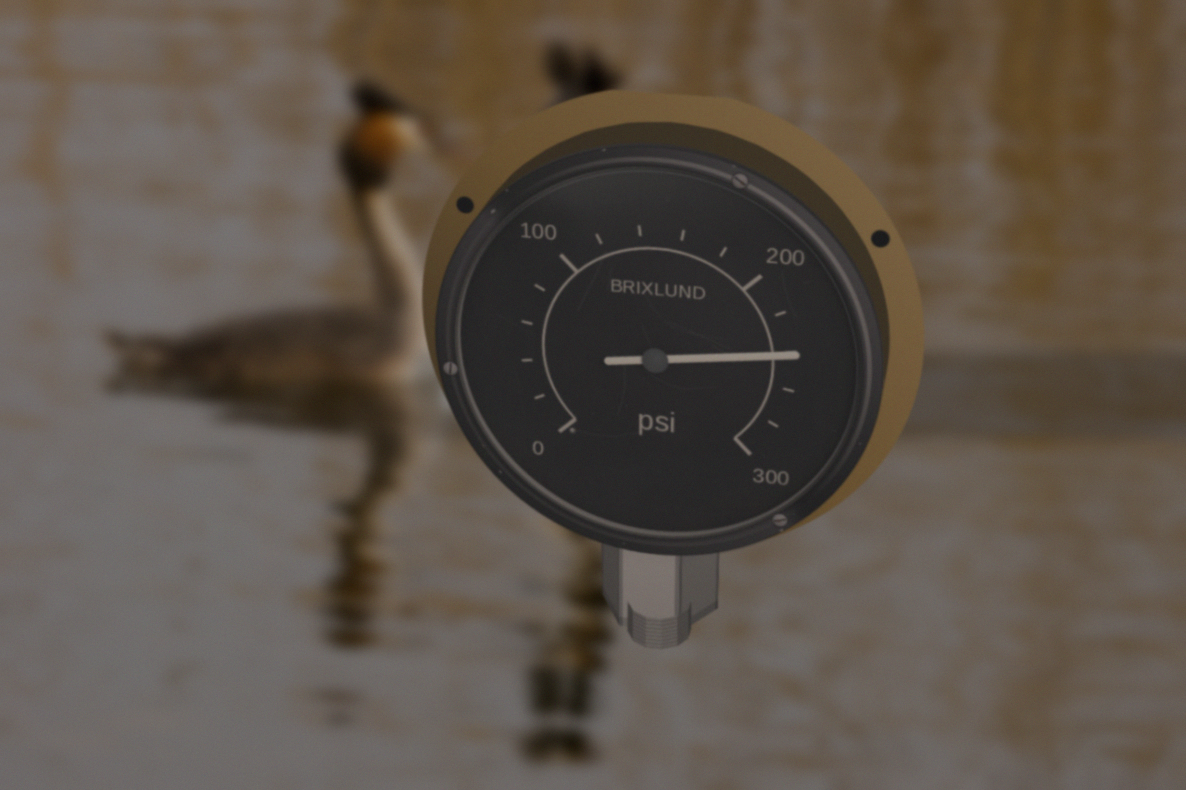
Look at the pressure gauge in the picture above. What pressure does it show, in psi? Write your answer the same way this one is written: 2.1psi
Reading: 240psi
